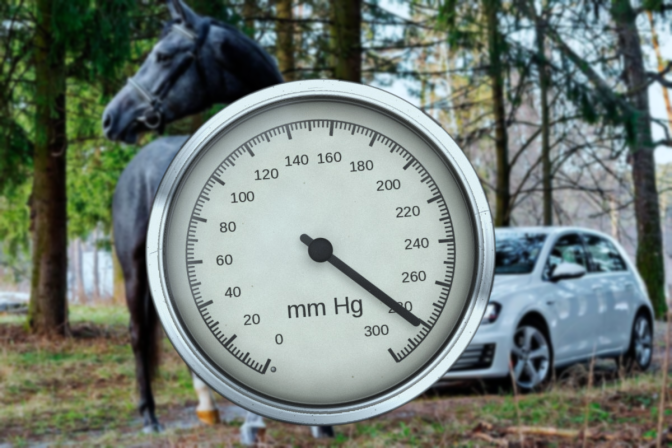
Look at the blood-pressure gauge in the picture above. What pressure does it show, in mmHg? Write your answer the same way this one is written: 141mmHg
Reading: 282mmHg
